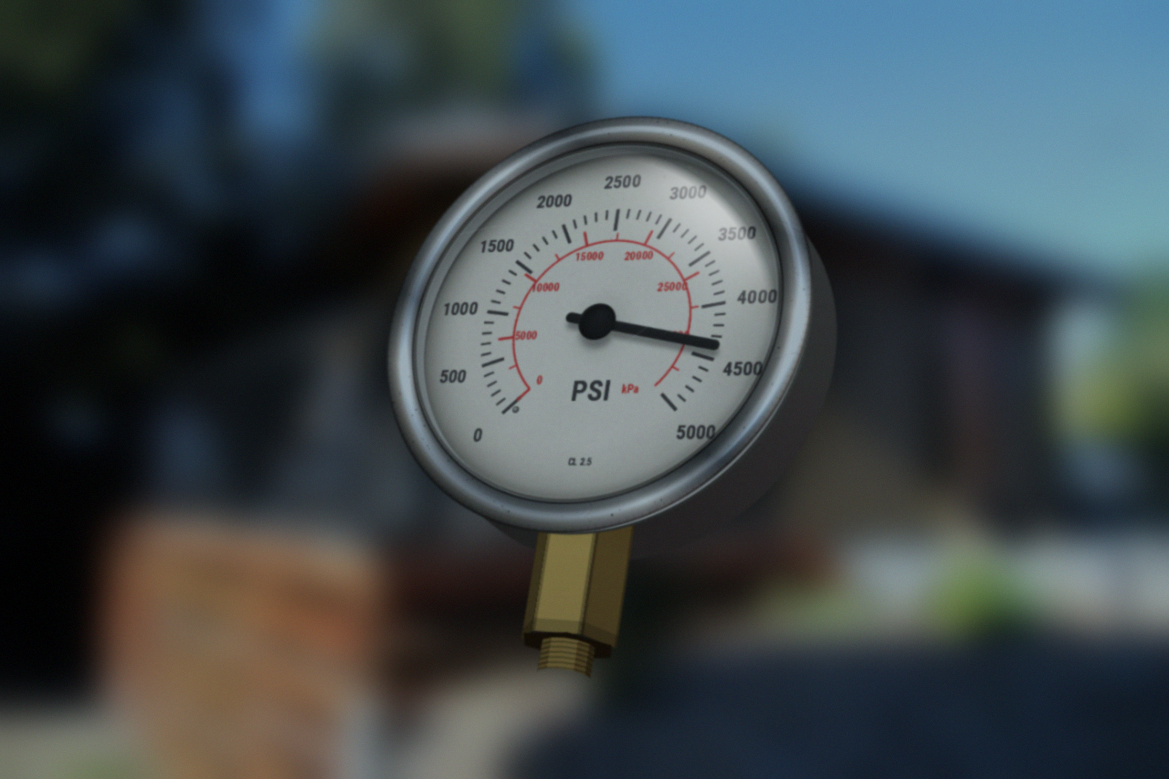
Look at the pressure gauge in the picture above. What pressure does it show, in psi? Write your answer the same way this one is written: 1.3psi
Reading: 4400psi
